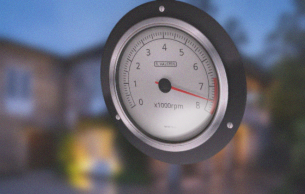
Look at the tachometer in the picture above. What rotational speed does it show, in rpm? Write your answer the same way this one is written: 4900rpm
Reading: 7500rpm
